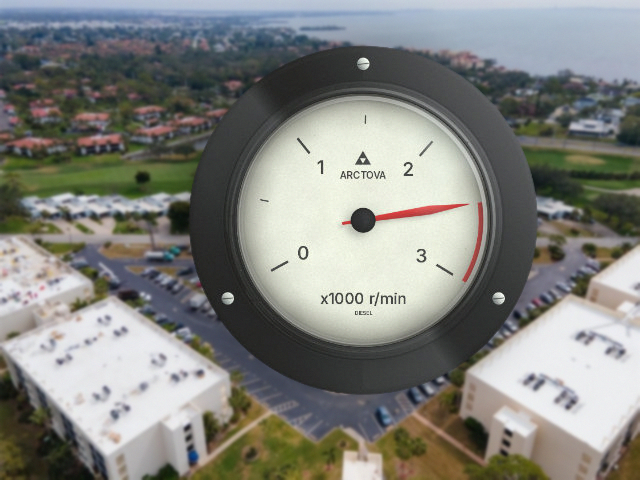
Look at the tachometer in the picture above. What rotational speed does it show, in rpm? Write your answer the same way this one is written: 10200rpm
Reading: 2500rpm
